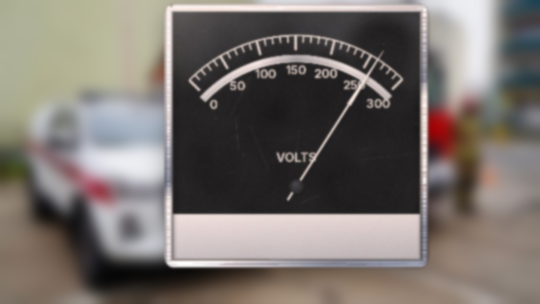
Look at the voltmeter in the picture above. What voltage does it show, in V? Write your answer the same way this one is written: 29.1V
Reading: 260V
